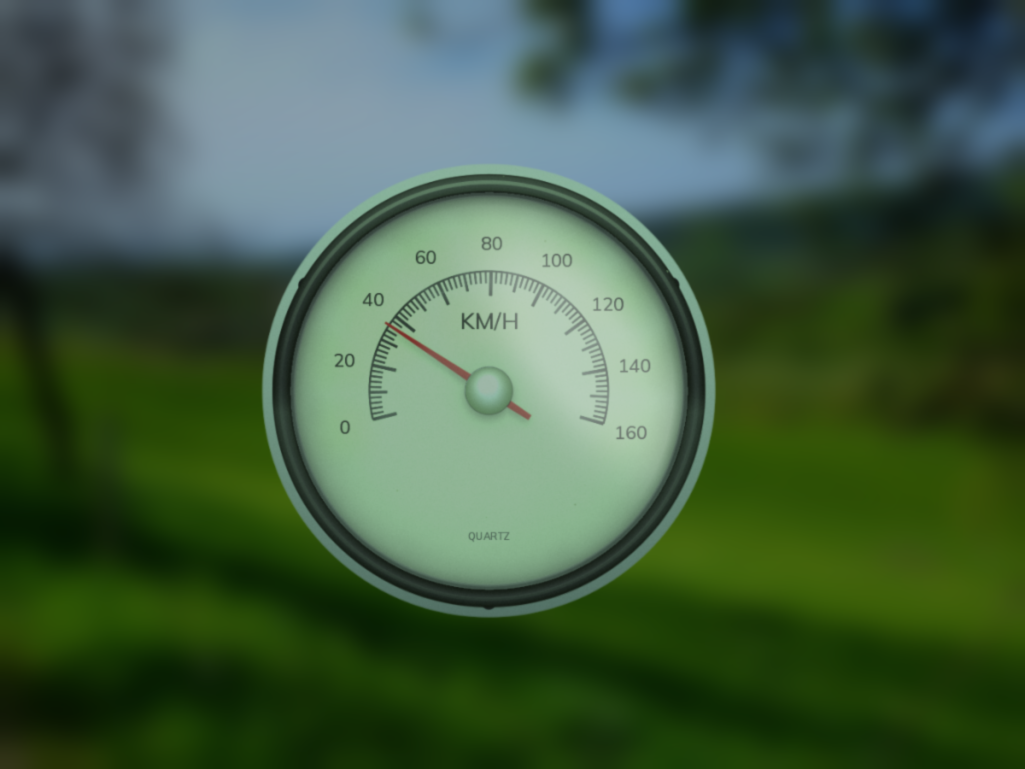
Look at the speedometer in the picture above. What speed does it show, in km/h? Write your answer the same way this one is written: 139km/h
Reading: 36km/h
